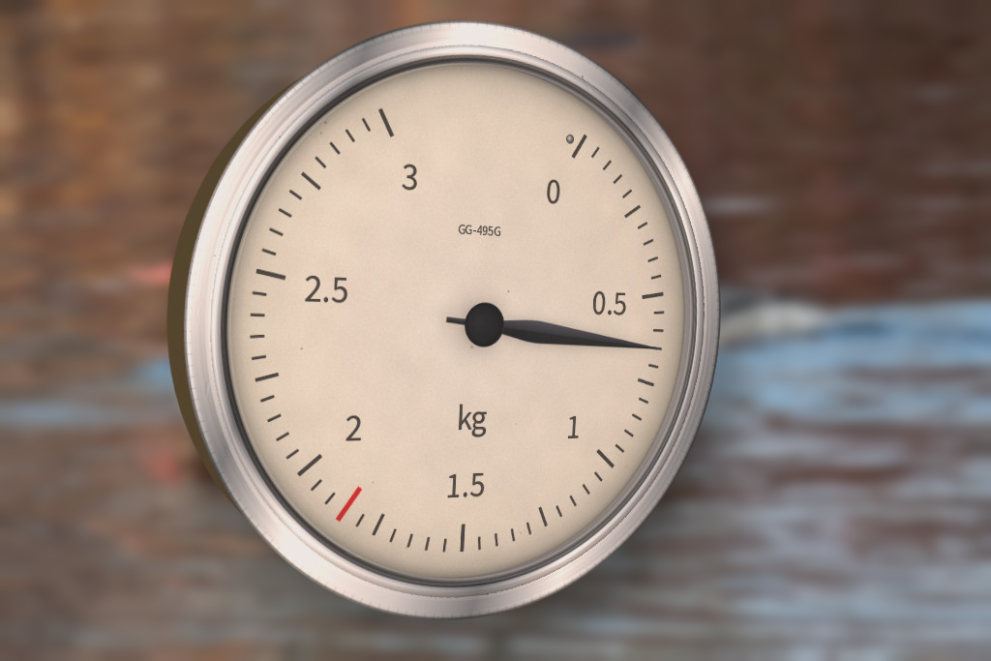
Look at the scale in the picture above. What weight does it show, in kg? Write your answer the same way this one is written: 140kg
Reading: 0.65kg
